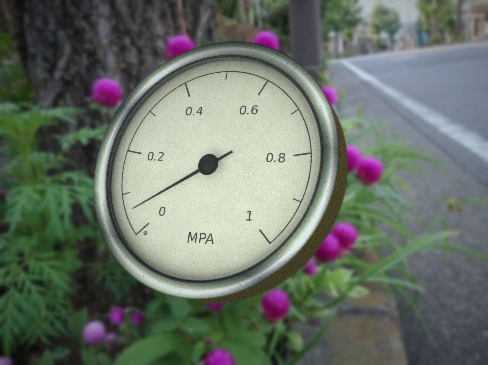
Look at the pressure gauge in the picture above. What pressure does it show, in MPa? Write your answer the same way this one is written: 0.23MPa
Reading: 0.05MPa
